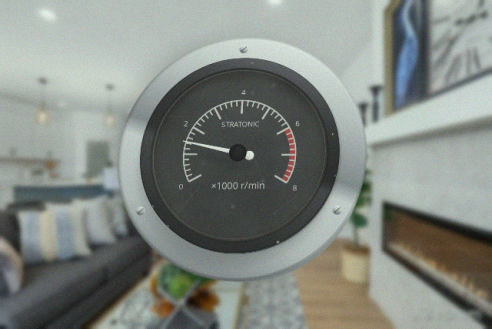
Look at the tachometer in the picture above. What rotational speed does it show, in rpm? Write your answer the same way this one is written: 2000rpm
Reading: 1400rpm
